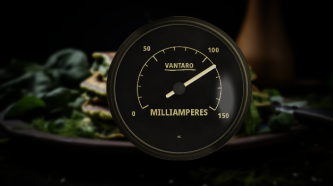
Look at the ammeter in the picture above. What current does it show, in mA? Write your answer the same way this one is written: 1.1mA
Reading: 110mA
